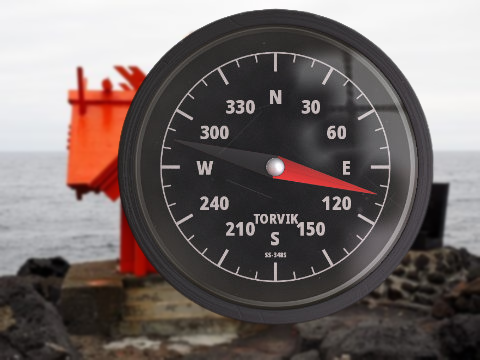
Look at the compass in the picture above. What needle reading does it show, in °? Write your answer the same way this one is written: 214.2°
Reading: 105°
